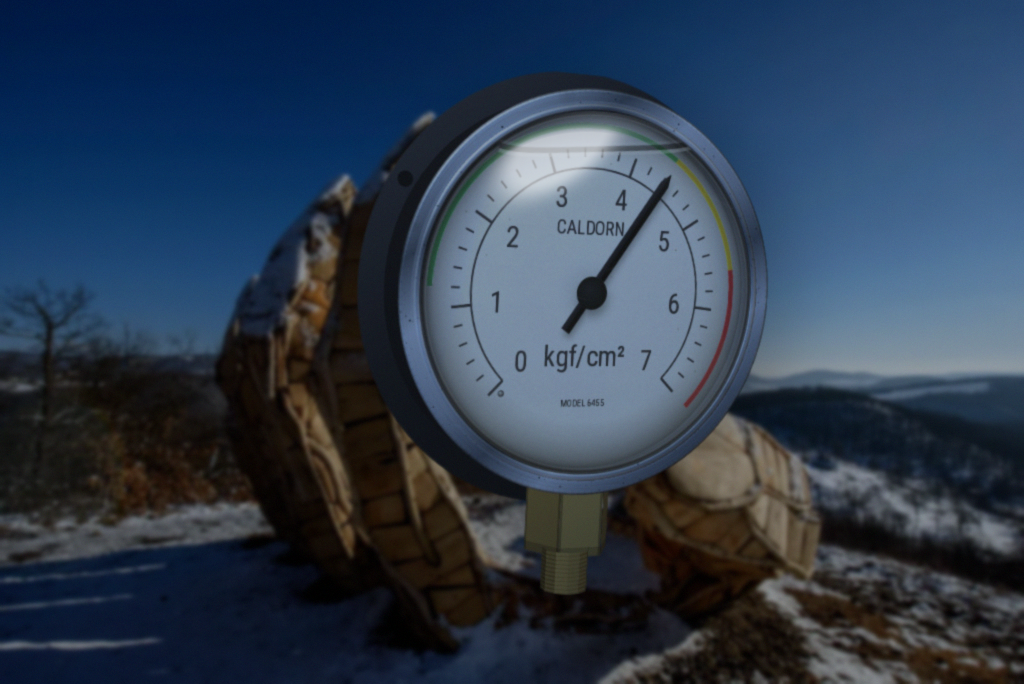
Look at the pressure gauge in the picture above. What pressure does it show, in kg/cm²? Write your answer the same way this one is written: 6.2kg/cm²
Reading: 4.4kg/cm²
